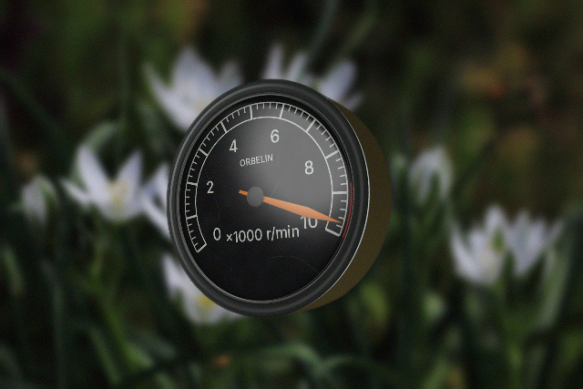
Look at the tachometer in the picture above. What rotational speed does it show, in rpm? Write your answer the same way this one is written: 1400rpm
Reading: 9700rpm
